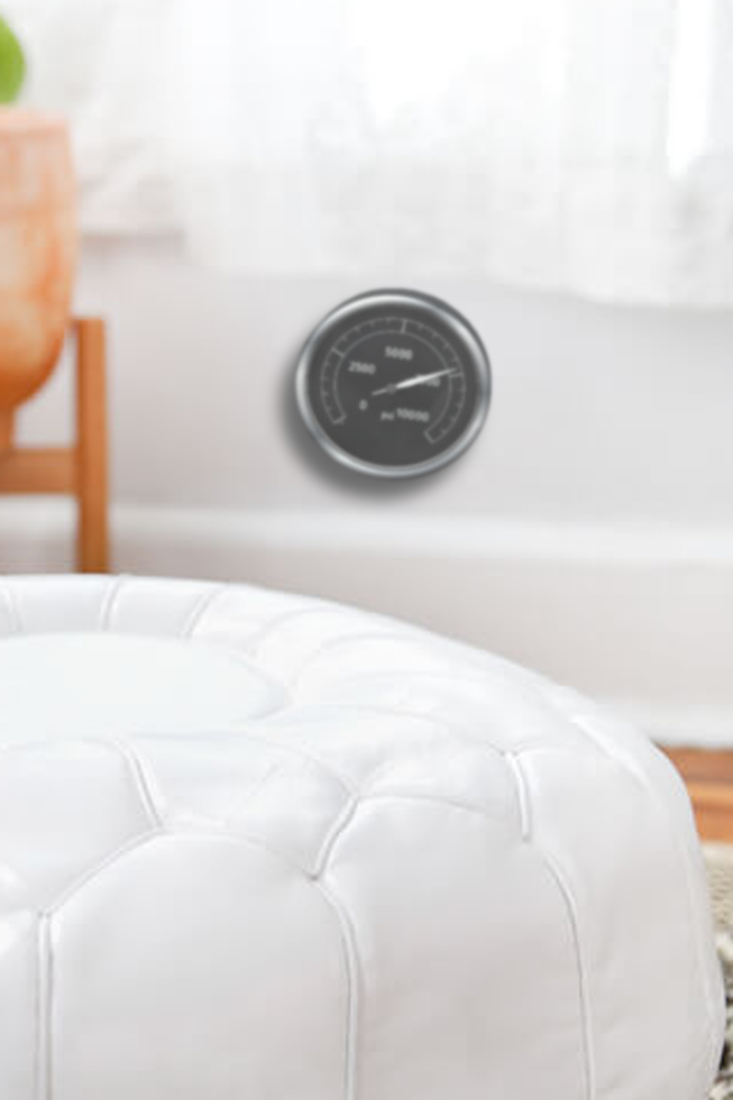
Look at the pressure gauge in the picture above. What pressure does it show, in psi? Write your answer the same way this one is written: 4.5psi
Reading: 7250psi
